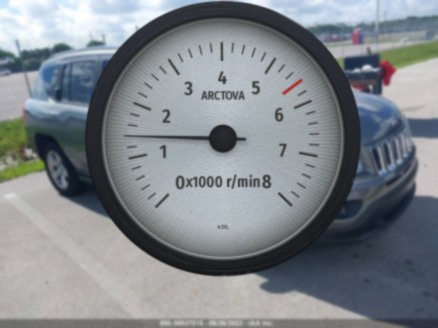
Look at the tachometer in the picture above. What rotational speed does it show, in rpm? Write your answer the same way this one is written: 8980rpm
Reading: 1400rpm
